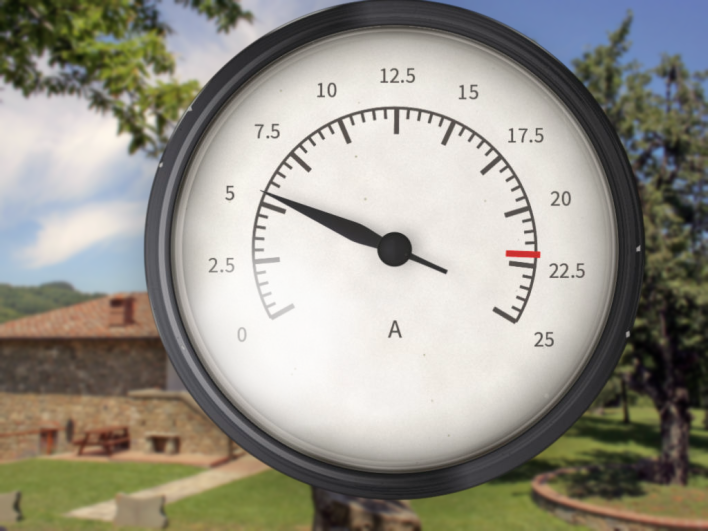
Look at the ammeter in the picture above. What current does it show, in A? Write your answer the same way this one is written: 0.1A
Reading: 5.5A
